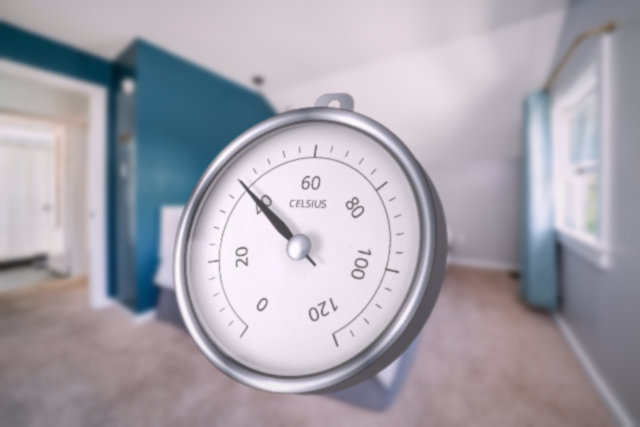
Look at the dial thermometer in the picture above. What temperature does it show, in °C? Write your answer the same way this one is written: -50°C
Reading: 40°C
